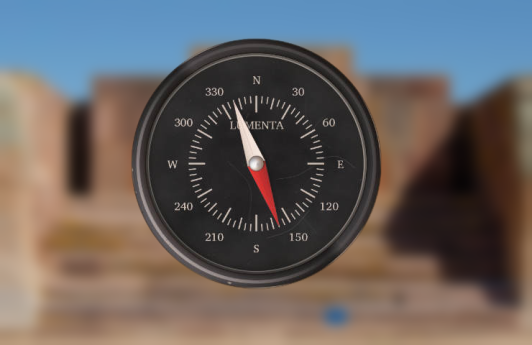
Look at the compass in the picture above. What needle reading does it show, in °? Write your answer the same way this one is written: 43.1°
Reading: 160°
